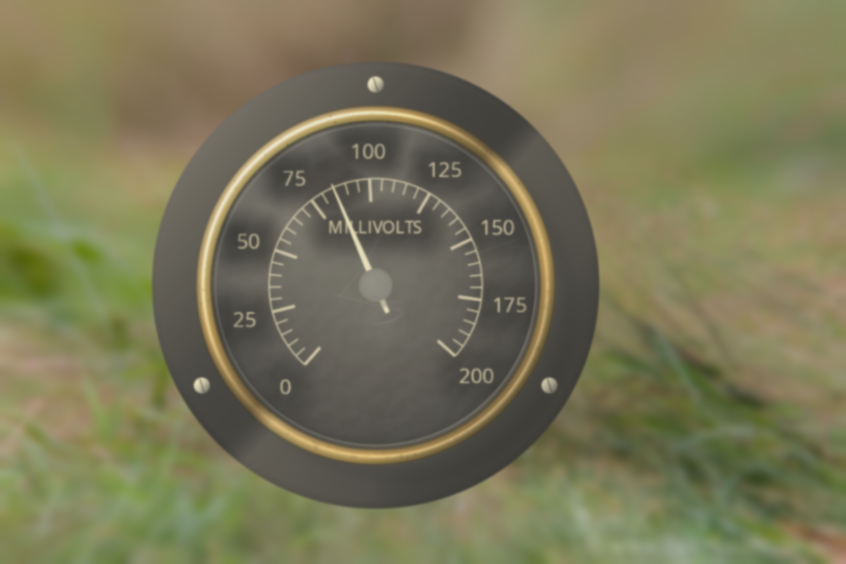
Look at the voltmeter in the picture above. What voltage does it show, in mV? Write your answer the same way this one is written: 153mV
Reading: 85mV
